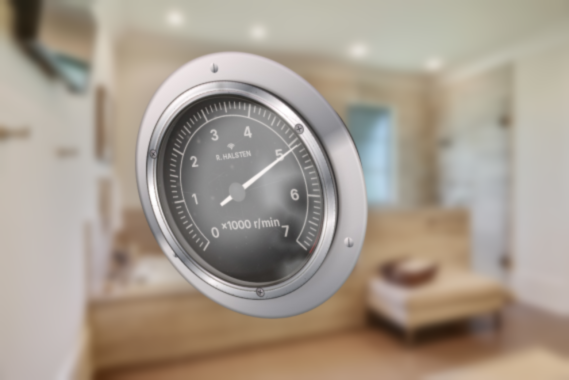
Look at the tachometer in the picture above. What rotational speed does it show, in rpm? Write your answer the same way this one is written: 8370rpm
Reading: 5100rpm
